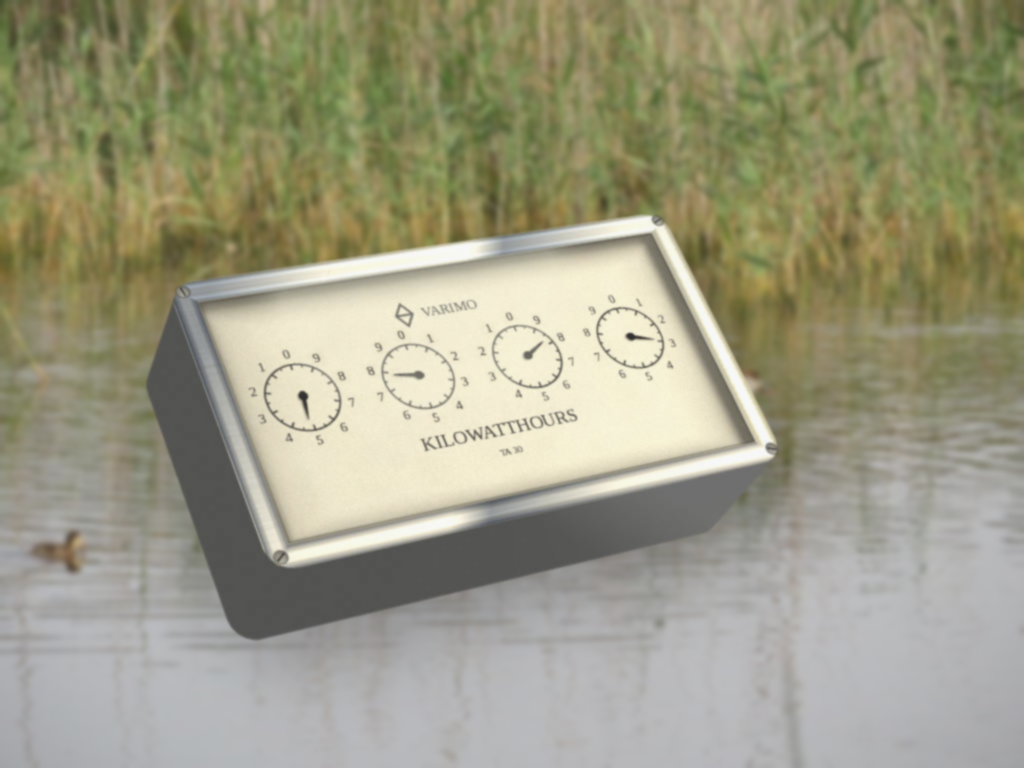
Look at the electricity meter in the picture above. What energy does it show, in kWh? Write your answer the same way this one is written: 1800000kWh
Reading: 4783kWh
